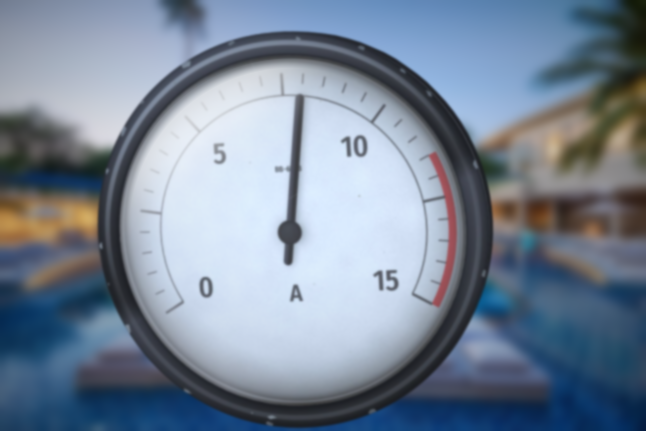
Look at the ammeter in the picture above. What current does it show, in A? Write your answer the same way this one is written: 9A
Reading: 8A
